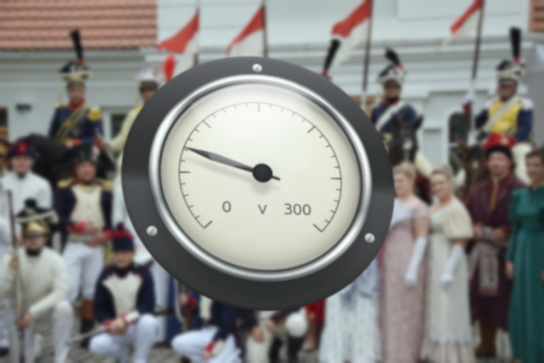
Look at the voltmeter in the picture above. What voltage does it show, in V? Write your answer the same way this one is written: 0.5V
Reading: 70V
